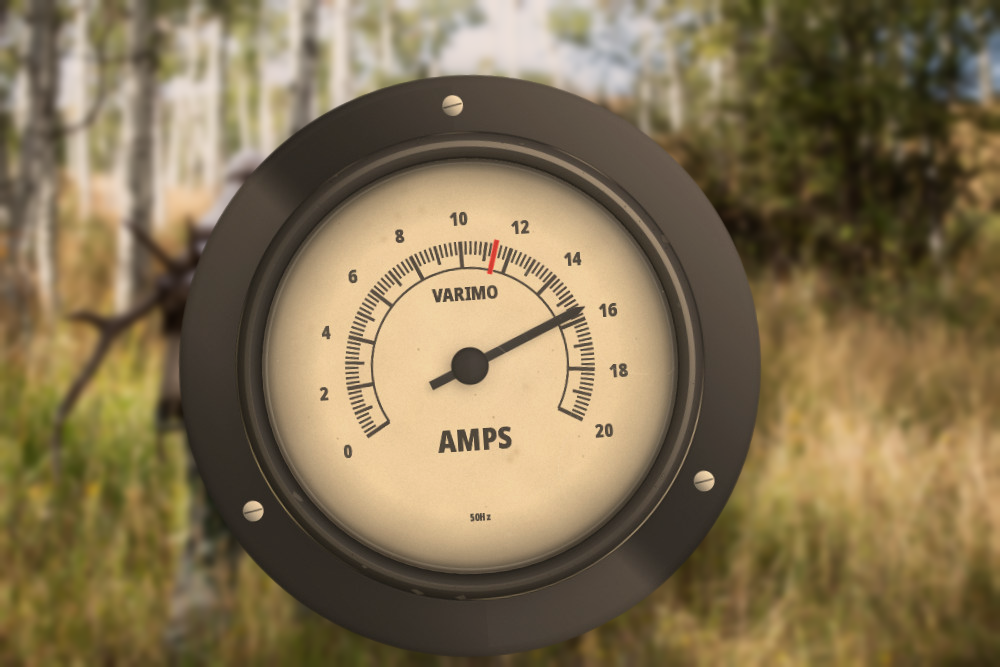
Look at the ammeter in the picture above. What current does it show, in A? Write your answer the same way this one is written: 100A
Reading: 15.6A
